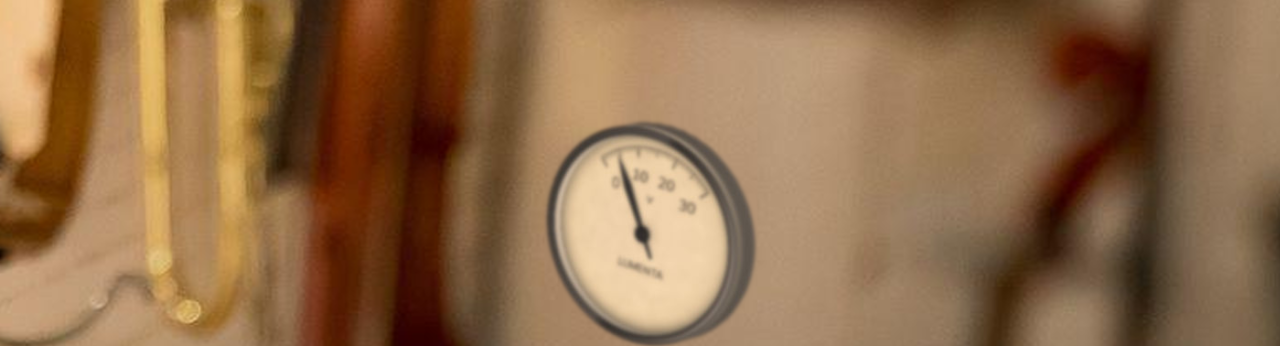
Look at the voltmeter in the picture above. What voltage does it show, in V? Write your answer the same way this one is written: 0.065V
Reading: 5V
